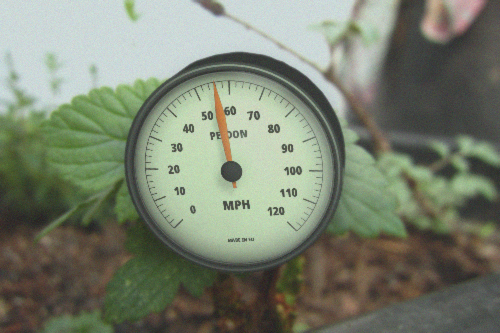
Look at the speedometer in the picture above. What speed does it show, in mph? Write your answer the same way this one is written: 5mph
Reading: 56mph
